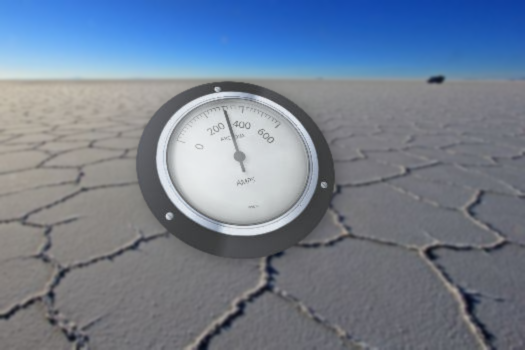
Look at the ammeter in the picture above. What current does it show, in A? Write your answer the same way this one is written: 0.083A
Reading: 300A
